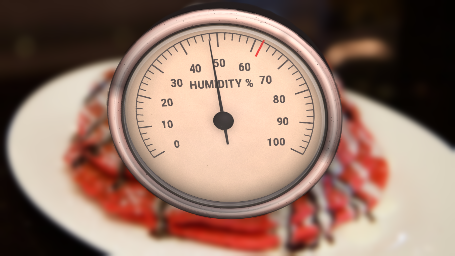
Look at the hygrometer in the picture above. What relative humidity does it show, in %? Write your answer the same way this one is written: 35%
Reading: 48%
